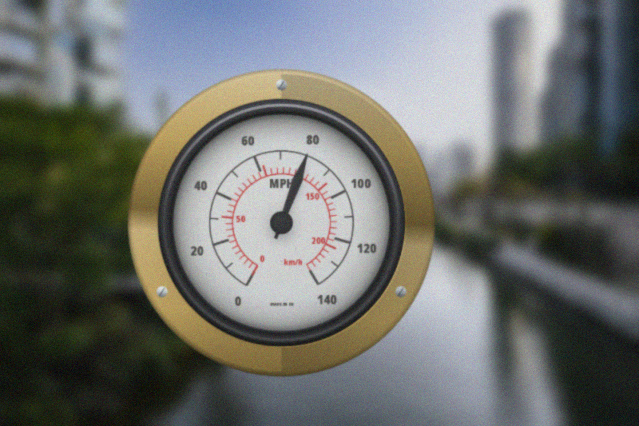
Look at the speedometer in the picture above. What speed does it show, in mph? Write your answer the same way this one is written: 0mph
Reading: 80mph
